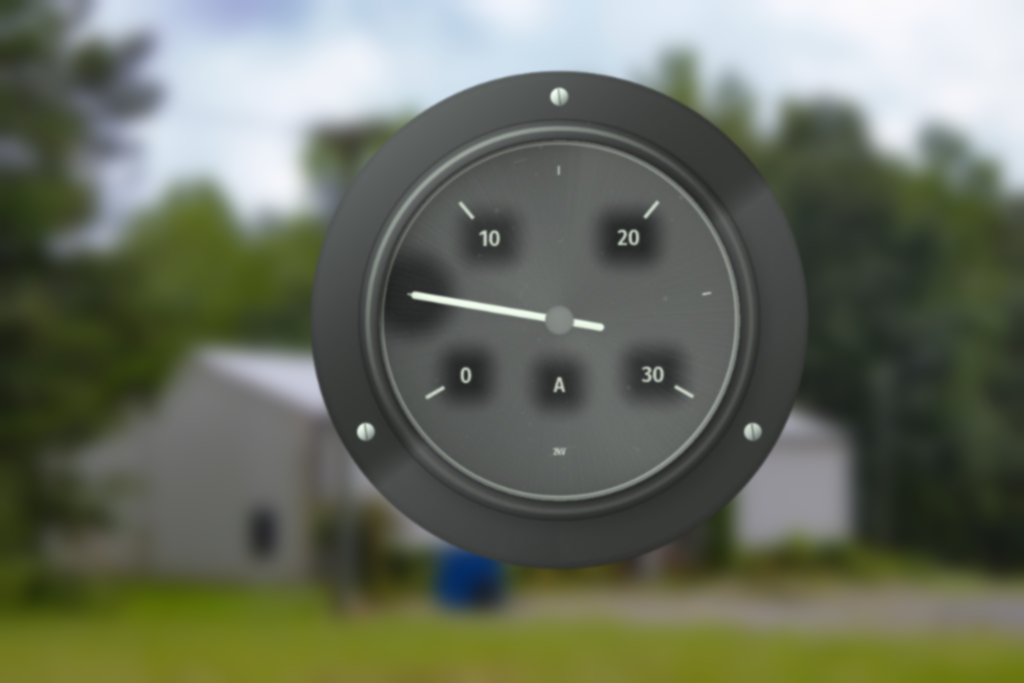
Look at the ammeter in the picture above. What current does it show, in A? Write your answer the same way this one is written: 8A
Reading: 5A
